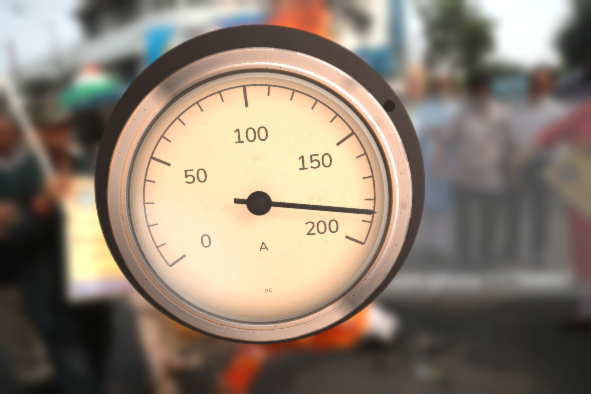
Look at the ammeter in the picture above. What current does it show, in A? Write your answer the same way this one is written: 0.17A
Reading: 185A
